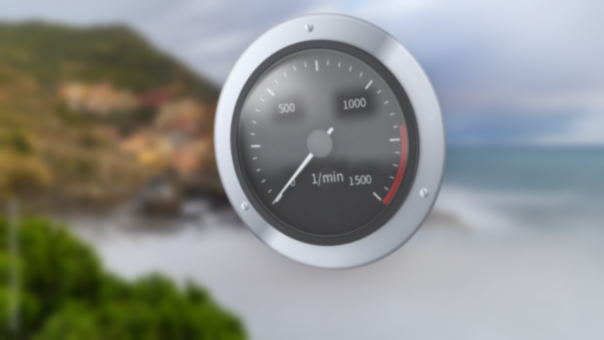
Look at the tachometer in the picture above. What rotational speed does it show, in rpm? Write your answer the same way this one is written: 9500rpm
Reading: 0rpm
